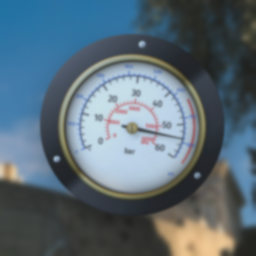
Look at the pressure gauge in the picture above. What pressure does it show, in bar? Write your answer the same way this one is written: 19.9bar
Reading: 54bar
